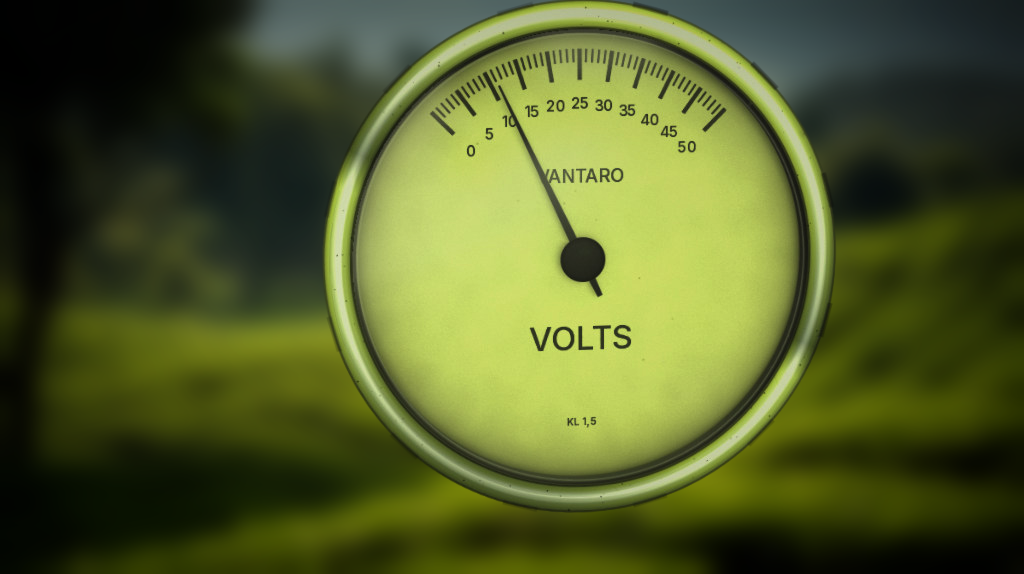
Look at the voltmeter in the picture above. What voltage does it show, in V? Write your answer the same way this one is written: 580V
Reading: 11V
